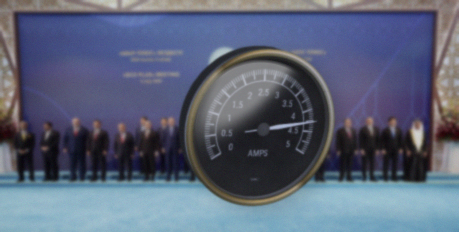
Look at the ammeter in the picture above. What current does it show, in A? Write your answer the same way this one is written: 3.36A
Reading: 4.25A
